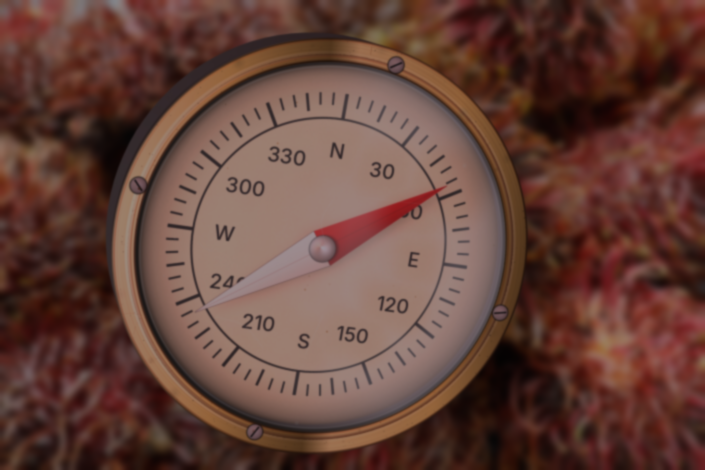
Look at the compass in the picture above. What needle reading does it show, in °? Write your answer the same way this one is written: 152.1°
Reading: 55°
